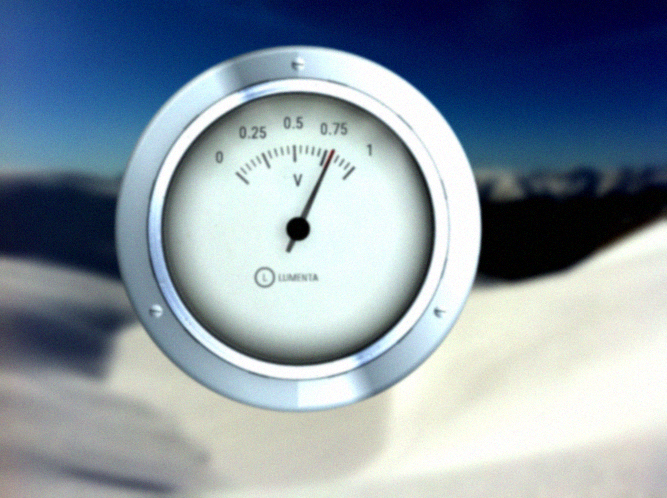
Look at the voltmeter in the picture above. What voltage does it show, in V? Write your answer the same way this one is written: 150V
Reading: 0.8V
